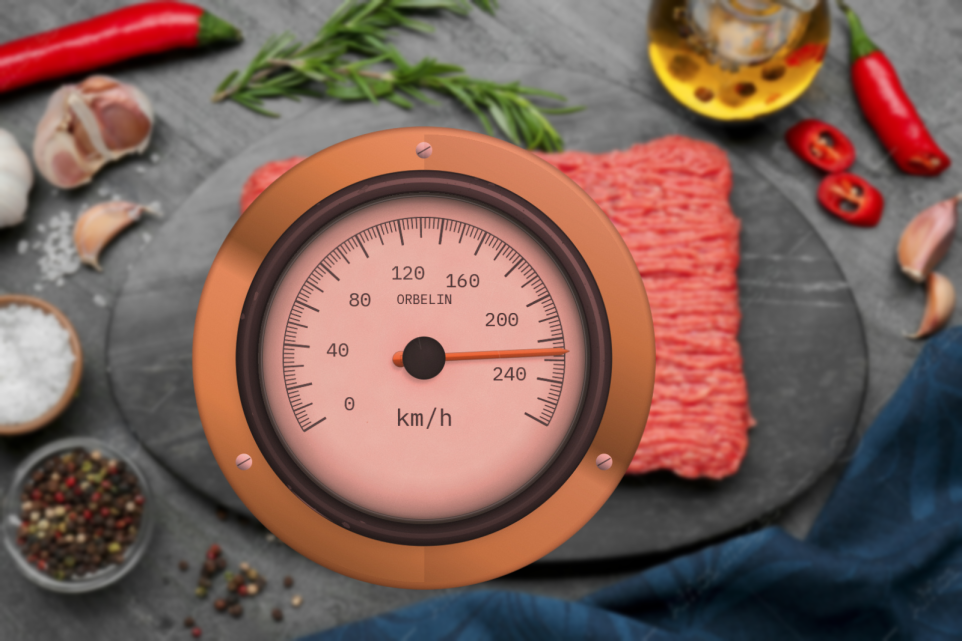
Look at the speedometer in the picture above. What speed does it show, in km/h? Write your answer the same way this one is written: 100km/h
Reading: 226km/h
